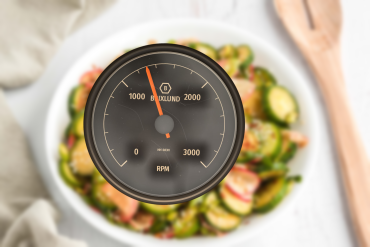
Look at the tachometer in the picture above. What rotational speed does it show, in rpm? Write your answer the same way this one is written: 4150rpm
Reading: 1300rpm
